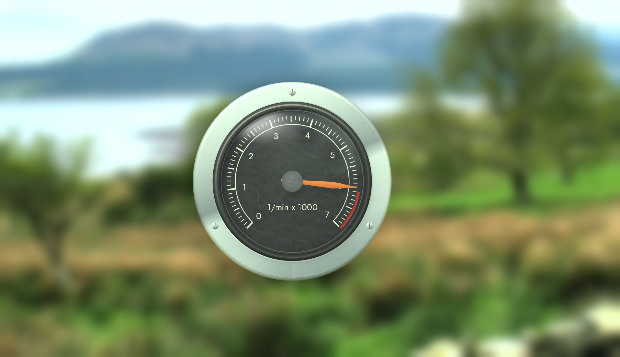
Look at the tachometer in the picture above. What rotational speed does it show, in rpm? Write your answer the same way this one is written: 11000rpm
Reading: 6000rpm
